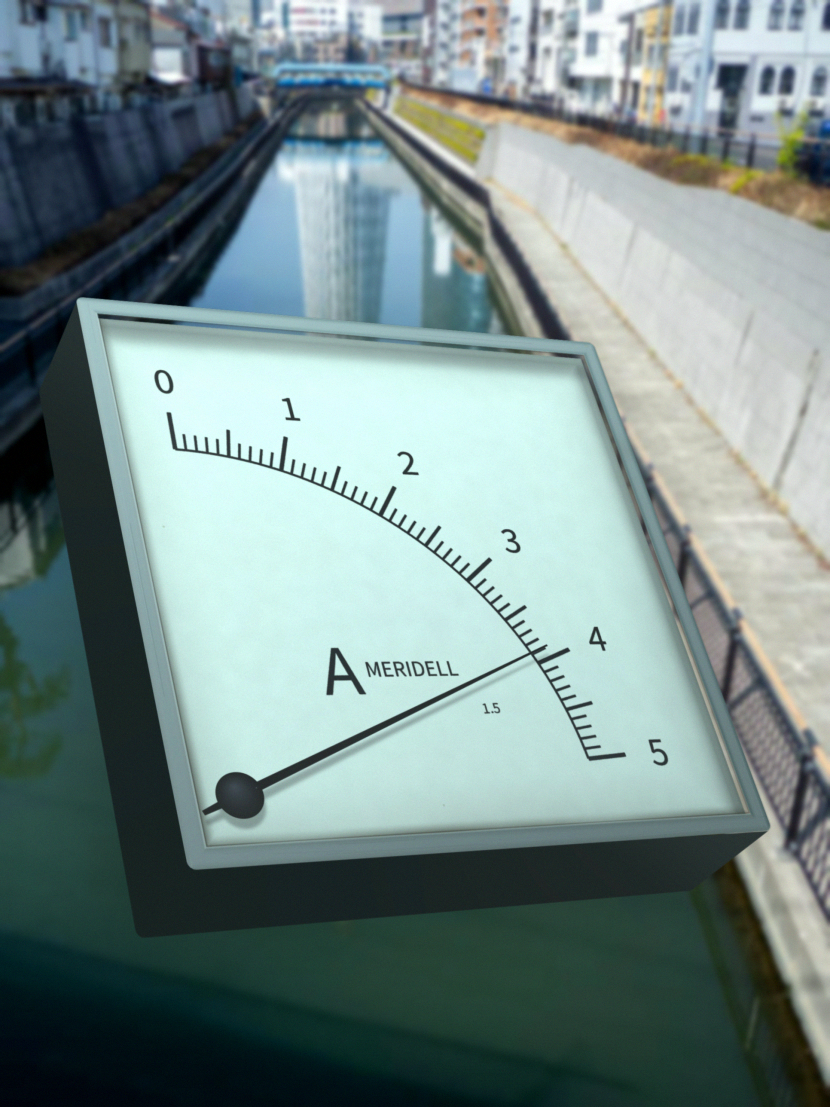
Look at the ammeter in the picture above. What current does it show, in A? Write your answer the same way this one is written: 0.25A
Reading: 3.9A
